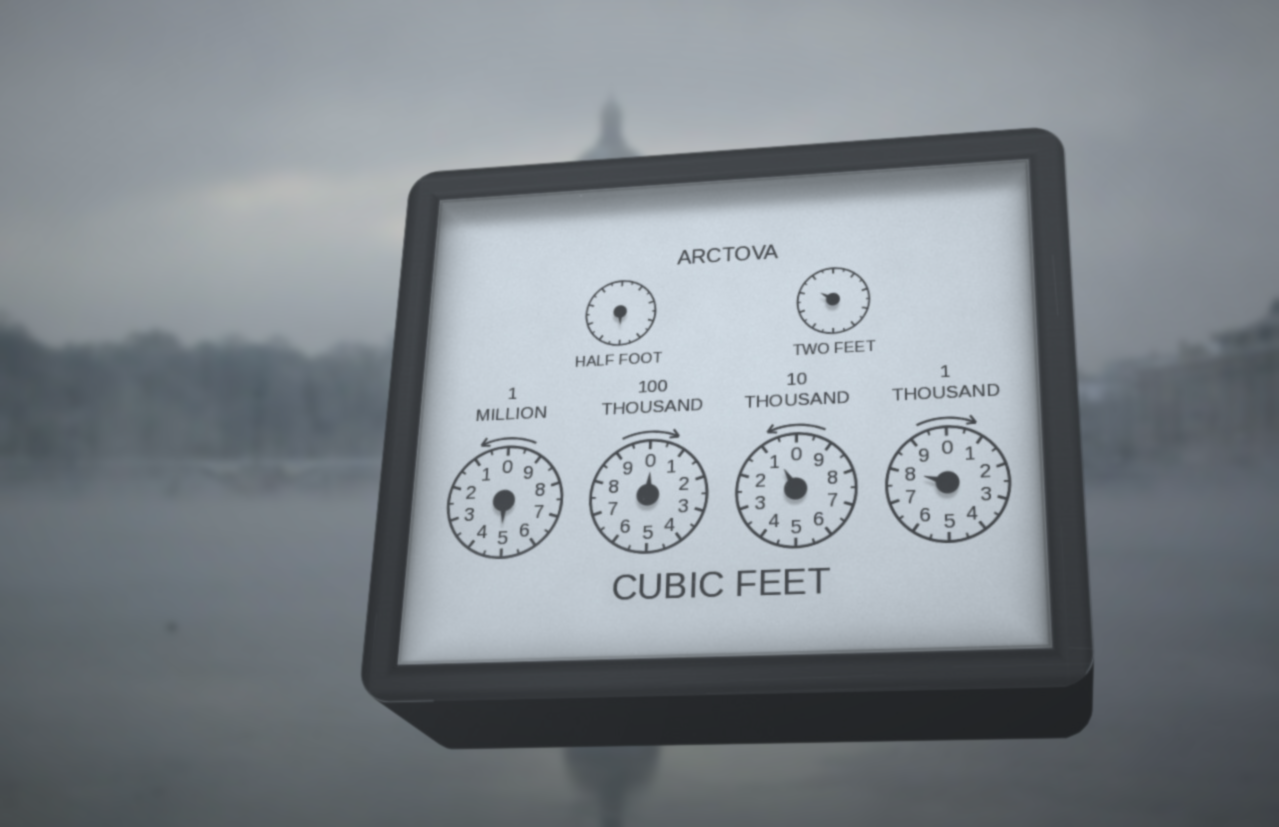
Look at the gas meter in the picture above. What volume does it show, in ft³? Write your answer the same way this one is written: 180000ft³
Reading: 500800ft³
